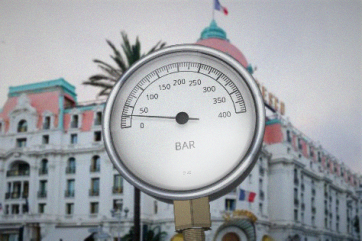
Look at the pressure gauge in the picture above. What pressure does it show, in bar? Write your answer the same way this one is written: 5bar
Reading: 25bar
